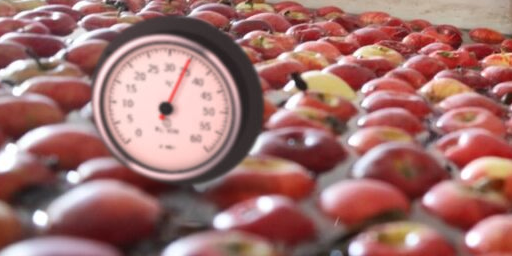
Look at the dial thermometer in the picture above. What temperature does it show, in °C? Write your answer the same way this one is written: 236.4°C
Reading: 35°C
